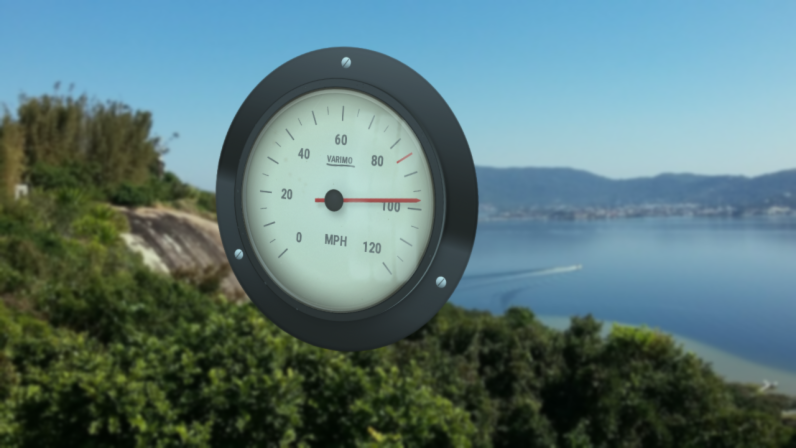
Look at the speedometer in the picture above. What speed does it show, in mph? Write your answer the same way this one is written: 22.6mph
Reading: 97.5mph
